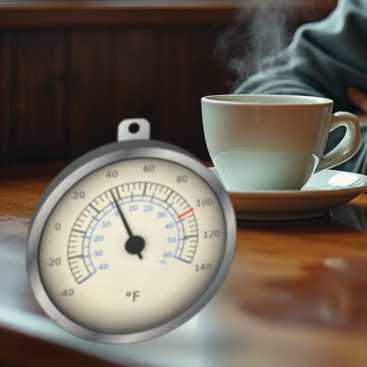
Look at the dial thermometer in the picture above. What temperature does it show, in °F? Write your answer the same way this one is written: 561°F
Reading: 36°F
